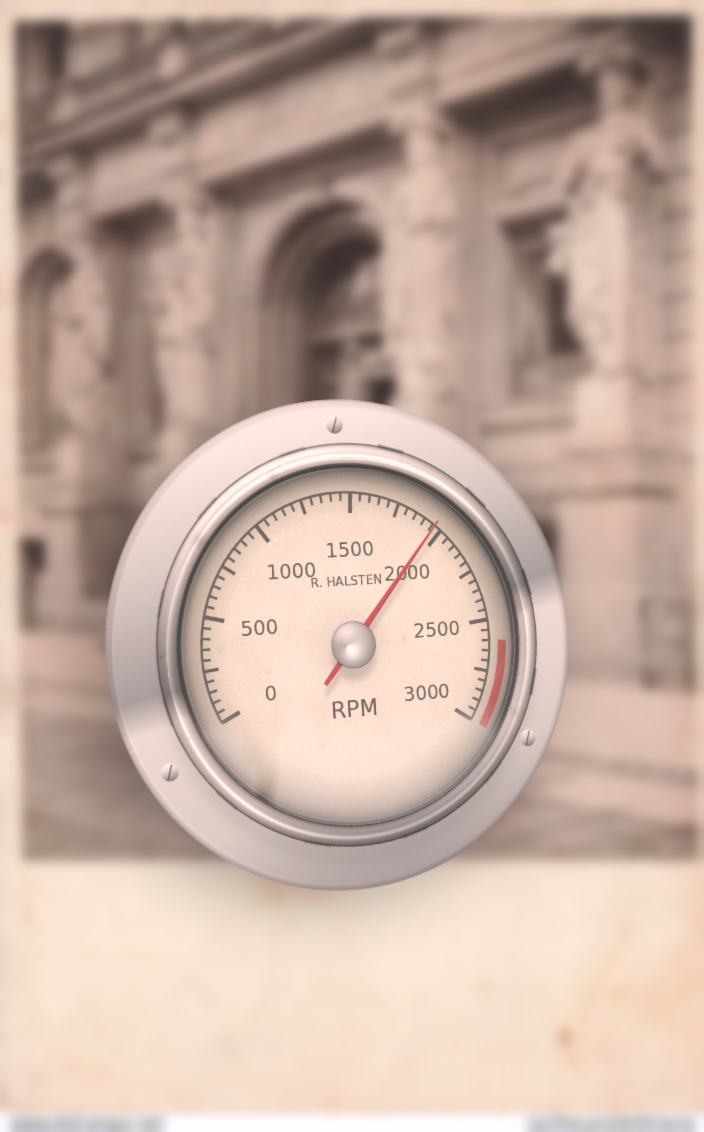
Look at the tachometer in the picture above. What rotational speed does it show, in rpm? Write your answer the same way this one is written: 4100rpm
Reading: 1950rpm
